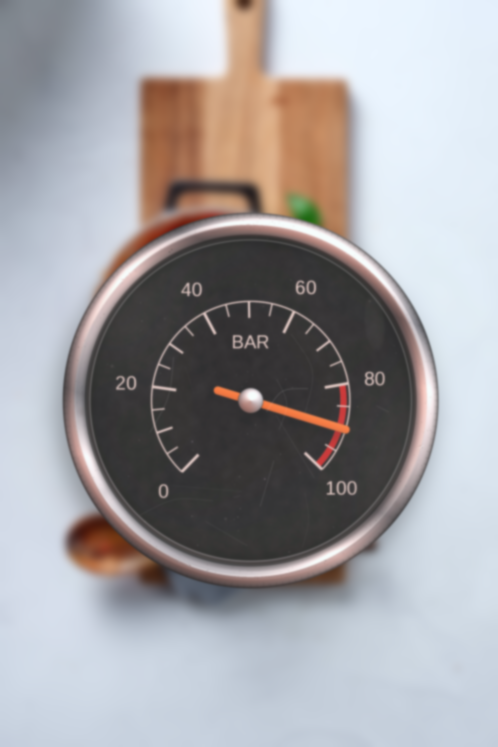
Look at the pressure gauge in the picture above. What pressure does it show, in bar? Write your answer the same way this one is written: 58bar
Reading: 90bar
